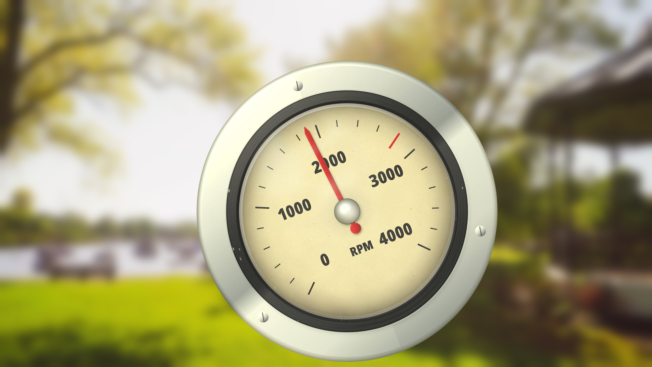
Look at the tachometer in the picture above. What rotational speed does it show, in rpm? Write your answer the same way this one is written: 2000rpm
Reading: 1900rpm
